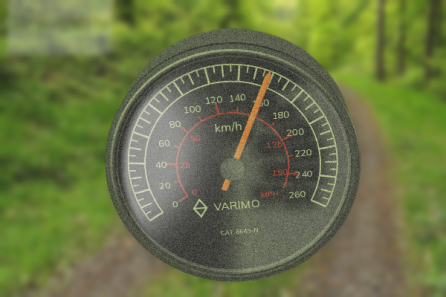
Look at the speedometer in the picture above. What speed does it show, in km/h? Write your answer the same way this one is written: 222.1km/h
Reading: 157.5km/h
